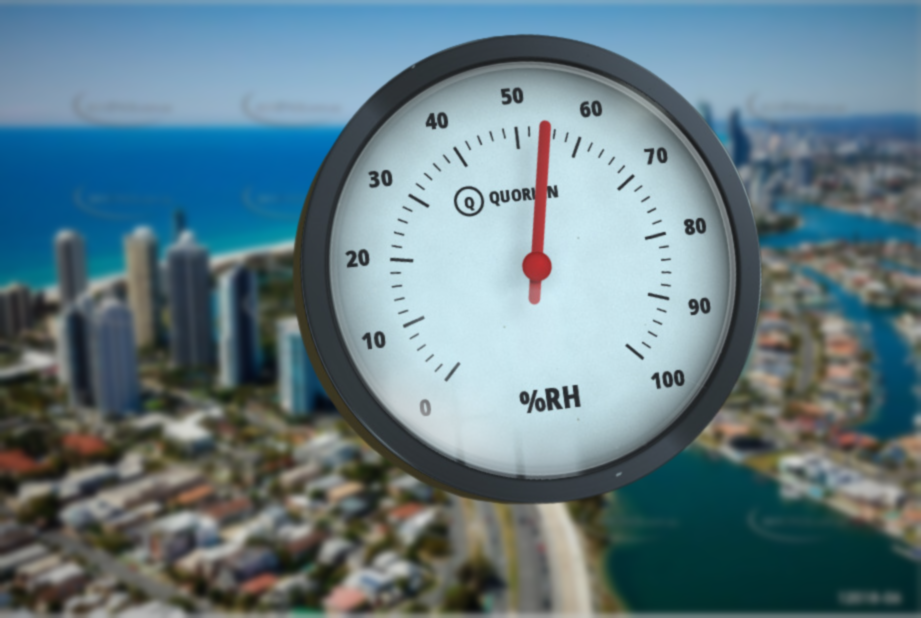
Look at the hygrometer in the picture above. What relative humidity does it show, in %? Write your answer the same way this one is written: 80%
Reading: 54%
